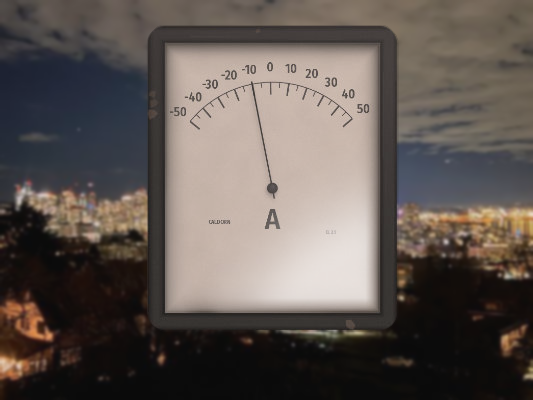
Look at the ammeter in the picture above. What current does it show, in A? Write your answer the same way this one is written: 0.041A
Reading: -10A
